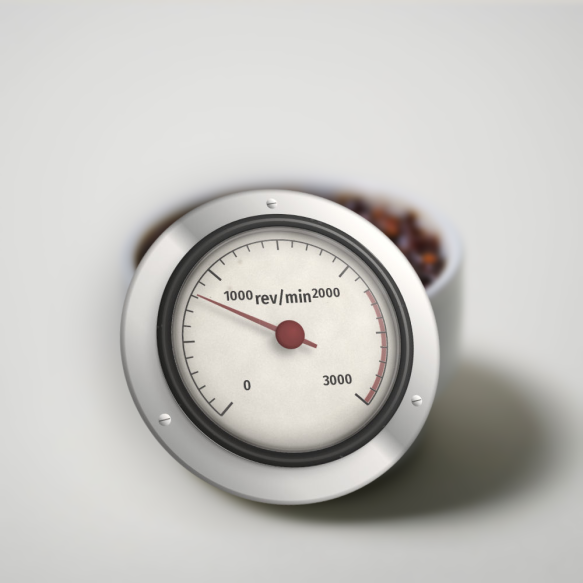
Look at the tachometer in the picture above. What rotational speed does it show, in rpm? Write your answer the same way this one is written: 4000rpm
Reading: 800rpm
